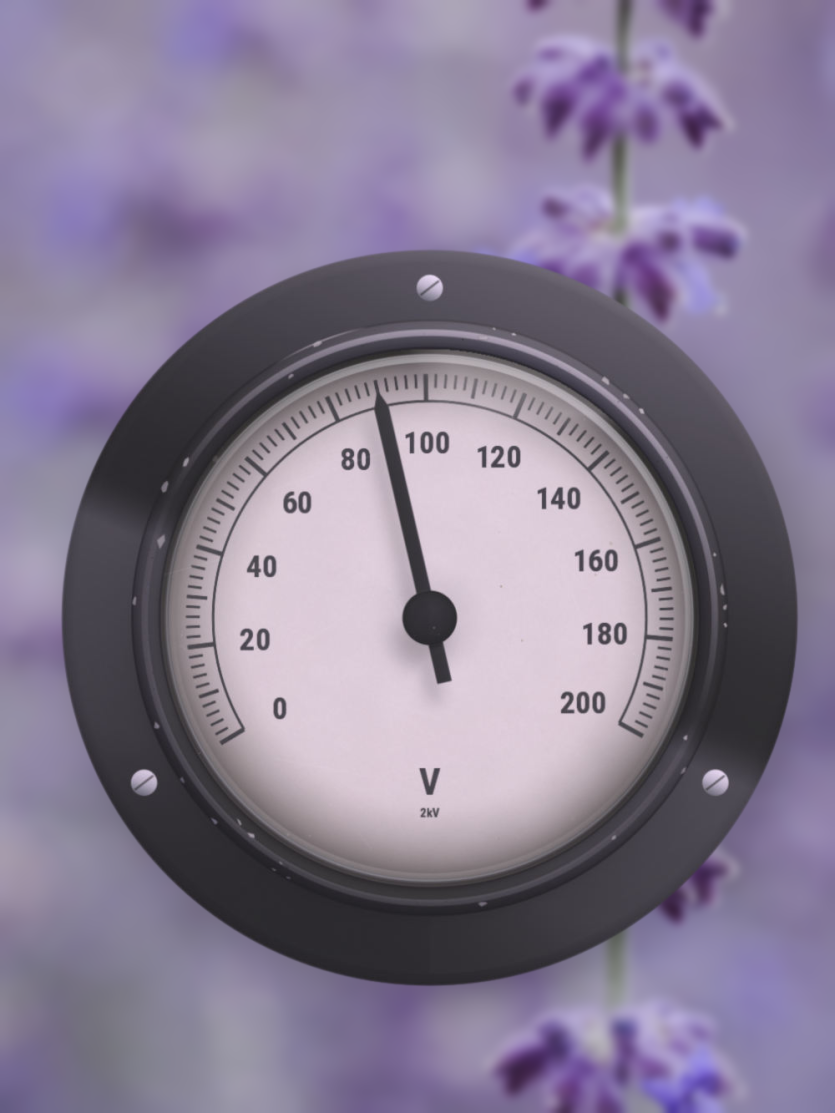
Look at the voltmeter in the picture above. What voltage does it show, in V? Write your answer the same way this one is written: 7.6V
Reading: 90V
